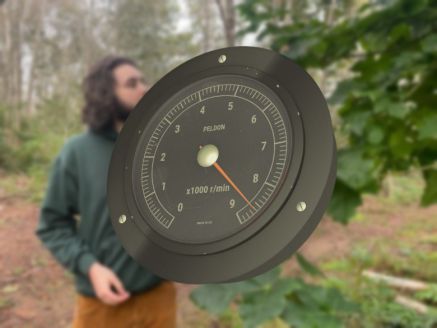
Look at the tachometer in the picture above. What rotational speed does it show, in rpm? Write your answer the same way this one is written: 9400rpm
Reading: 8600rpm
